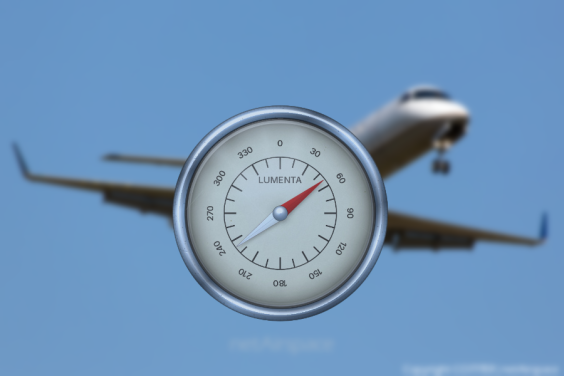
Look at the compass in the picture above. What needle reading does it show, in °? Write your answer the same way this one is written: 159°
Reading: 52.5°
